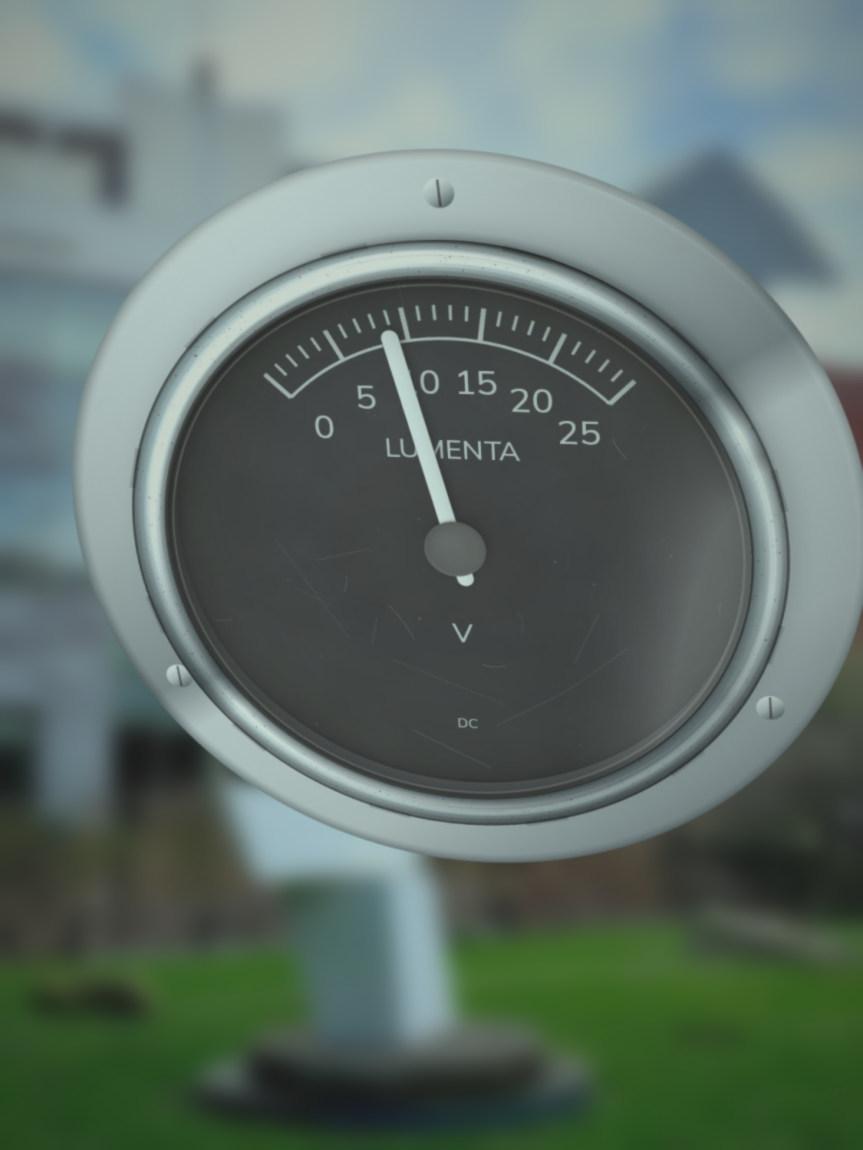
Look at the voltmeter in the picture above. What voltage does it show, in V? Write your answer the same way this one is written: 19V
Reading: 9V
